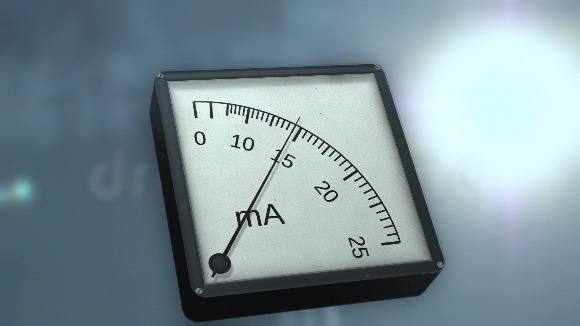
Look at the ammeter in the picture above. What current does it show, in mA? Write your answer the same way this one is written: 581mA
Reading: 14.5mA
